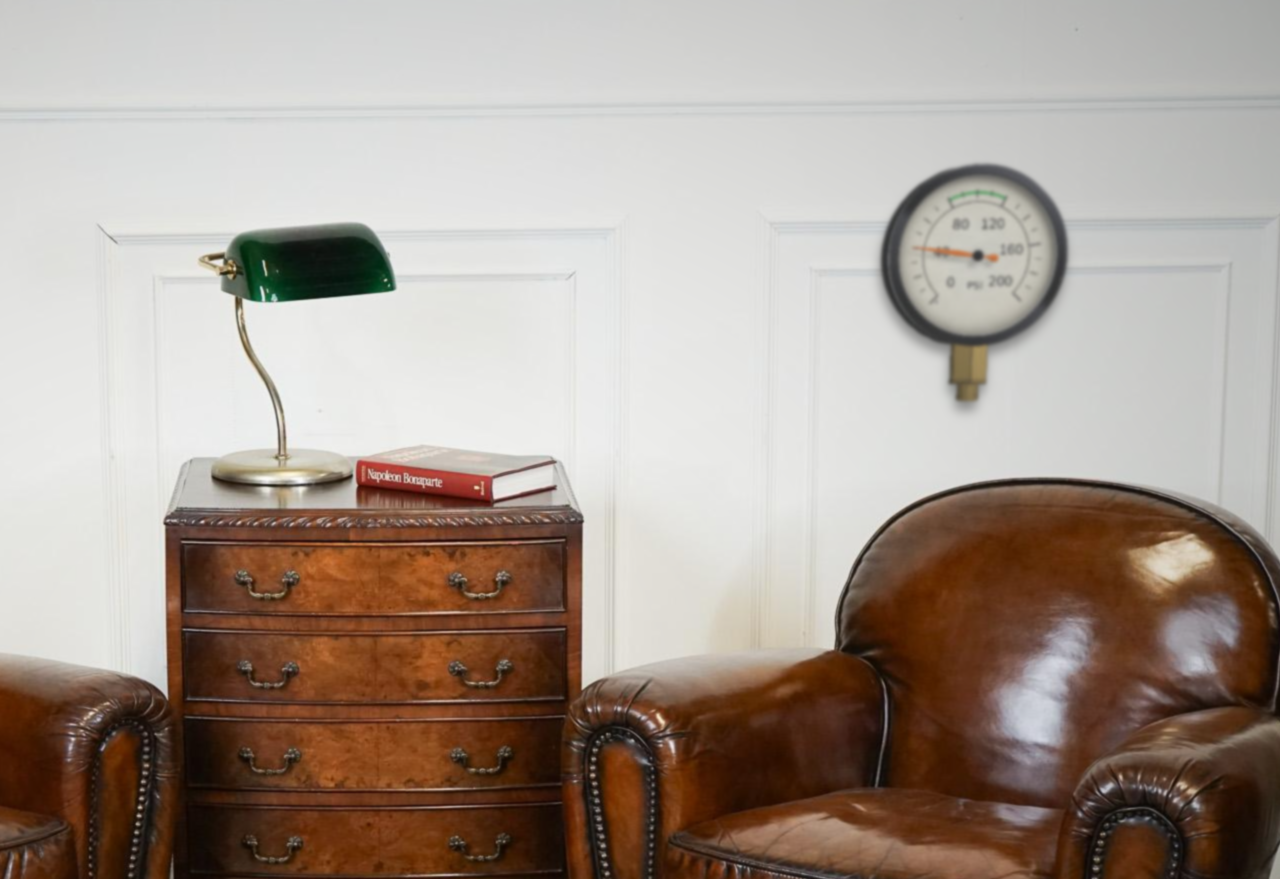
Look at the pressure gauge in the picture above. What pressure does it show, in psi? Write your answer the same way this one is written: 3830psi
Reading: 40psi
